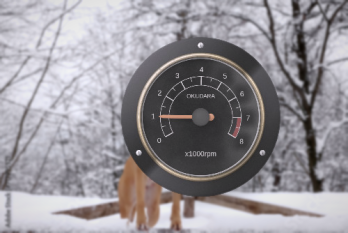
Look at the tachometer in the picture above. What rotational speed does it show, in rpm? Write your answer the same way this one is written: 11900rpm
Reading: 1000rpm
